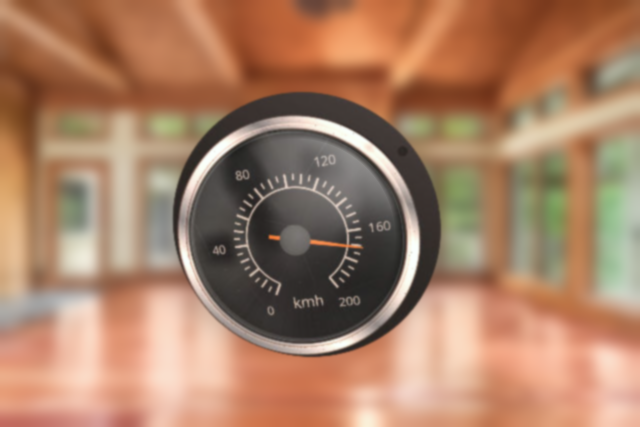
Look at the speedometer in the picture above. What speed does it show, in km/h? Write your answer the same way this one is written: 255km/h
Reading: 170km/h
